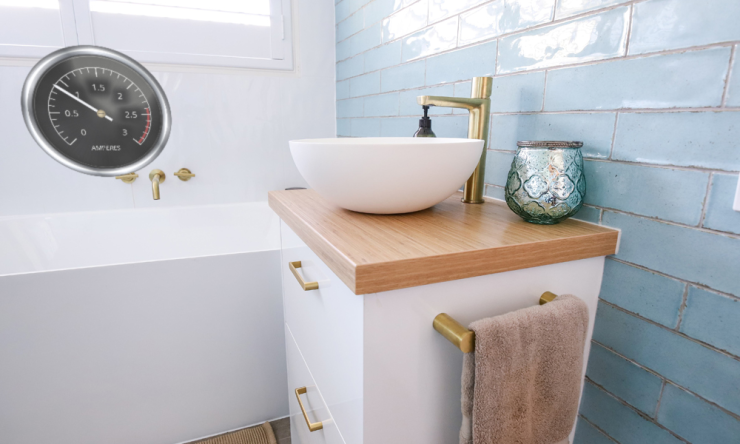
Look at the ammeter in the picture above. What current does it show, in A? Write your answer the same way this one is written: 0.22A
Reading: 0.9A
